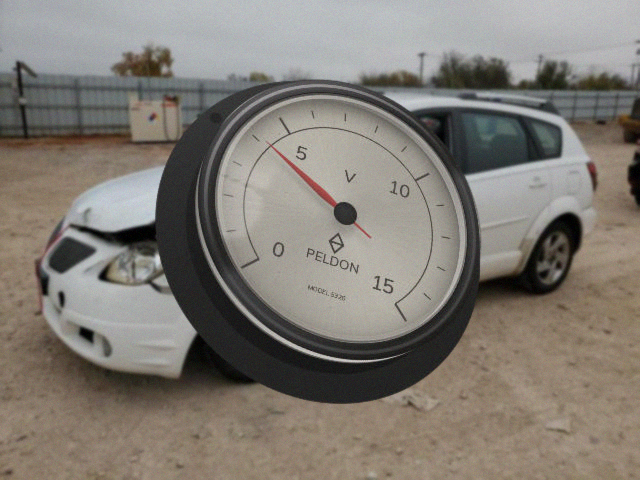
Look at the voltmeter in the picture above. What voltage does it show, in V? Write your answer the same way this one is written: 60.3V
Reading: 4V
